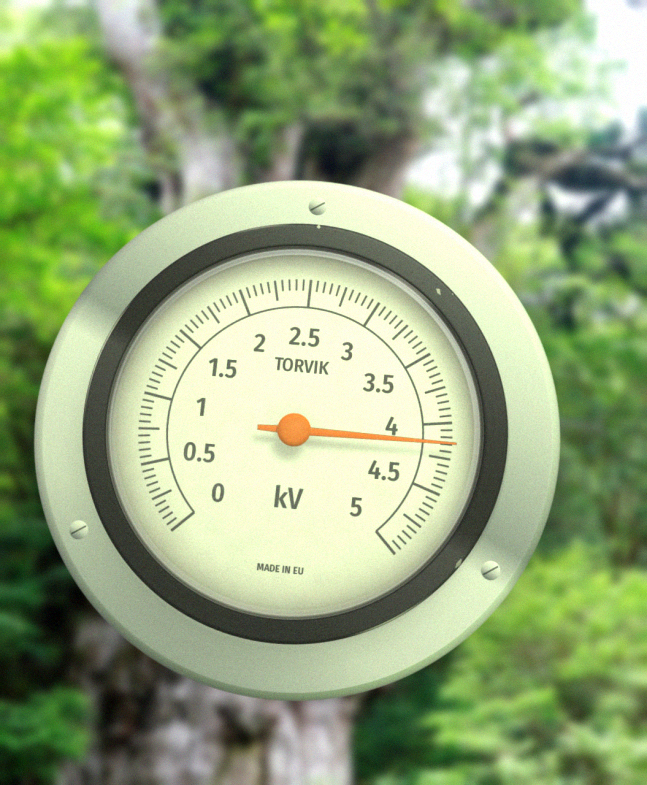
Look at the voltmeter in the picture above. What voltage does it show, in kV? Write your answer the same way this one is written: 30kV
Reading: 4.15kV
